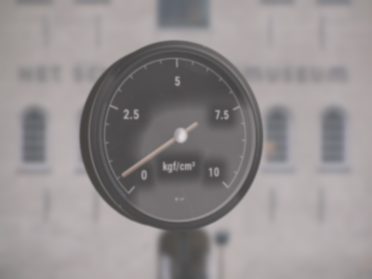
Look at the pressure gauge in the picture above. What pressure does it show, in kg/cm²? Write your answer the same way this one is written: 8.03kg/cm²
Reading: 0.5kg/cm²
